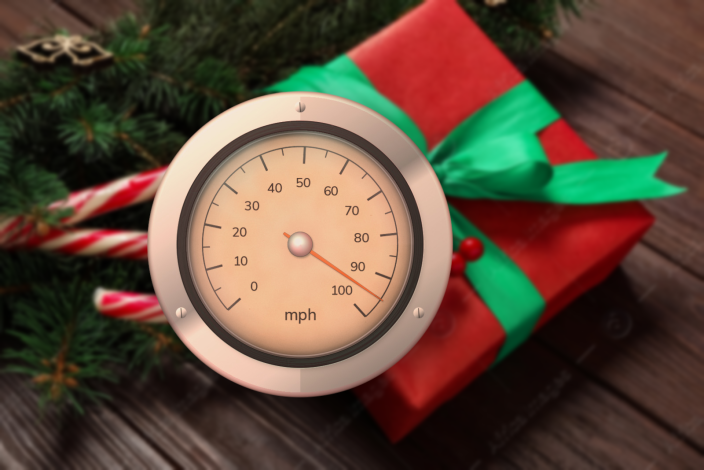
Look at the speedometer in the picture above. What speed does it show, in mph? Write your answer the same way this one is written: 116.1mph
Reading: 95mph
